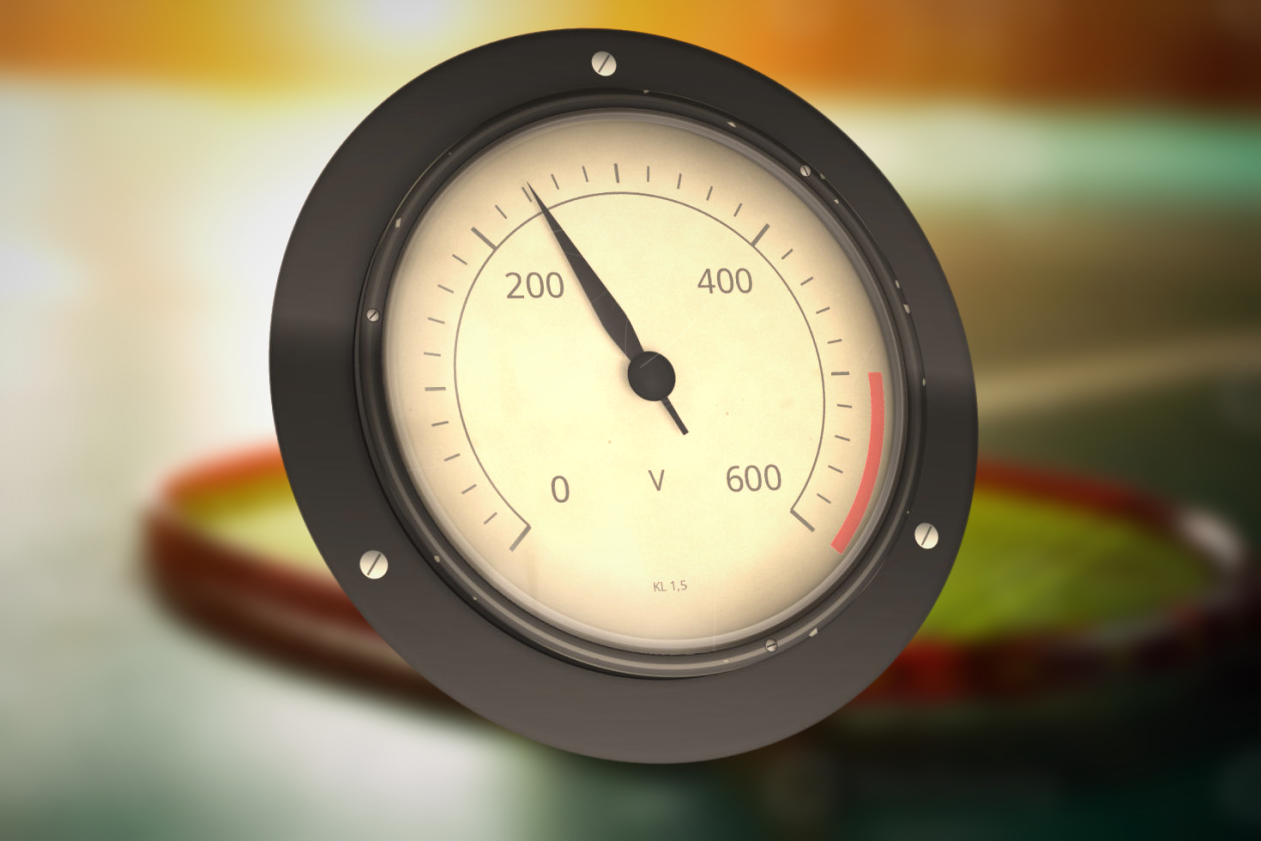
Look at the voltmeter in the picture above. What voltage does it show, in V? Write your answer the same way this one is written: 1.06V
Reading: 240V
